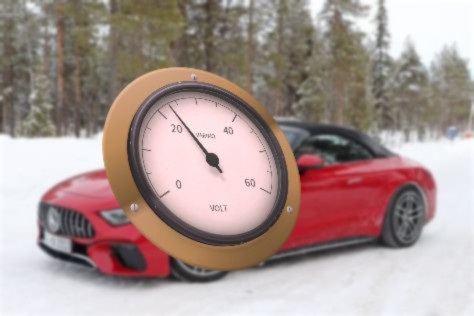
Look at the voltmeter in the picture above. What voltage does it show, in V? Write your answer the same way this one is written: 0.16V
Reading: 22.5V
